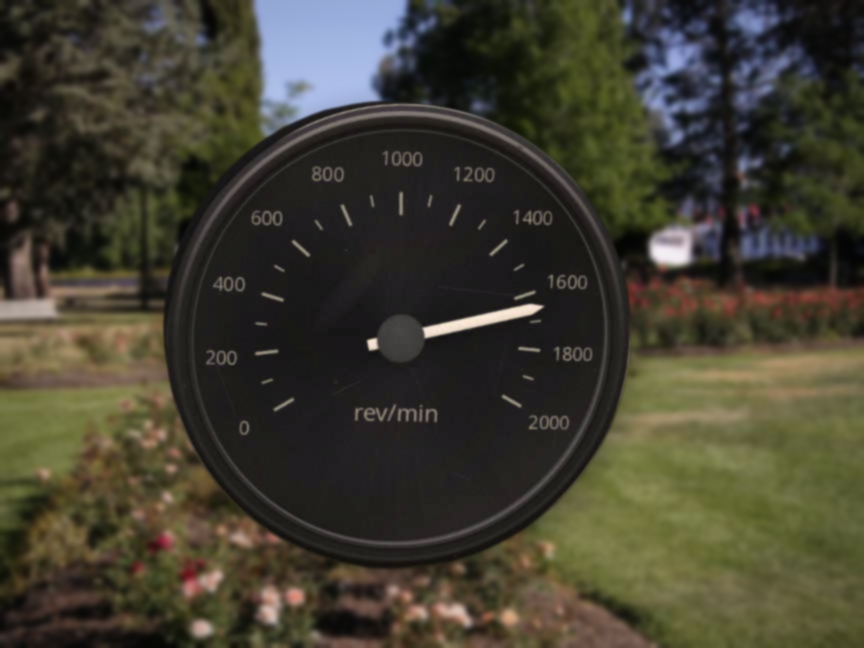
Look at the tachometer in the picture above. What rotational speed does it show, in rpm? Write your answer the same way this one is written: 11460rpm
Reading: 1650rpm
